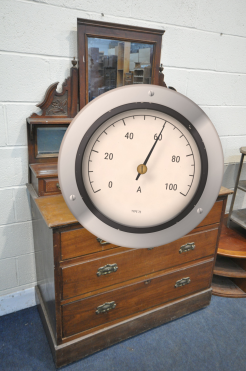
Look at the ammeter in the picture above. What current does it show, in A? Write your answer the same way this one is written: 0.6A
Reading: 60A
